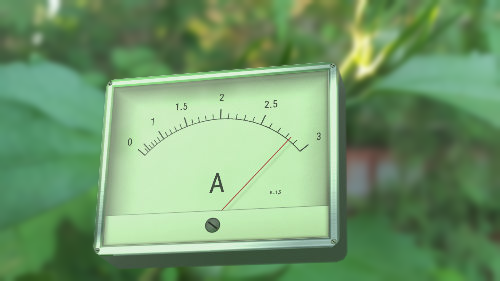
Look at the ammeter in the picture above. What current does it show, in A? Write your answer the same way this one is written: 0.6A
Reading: 2.85A
